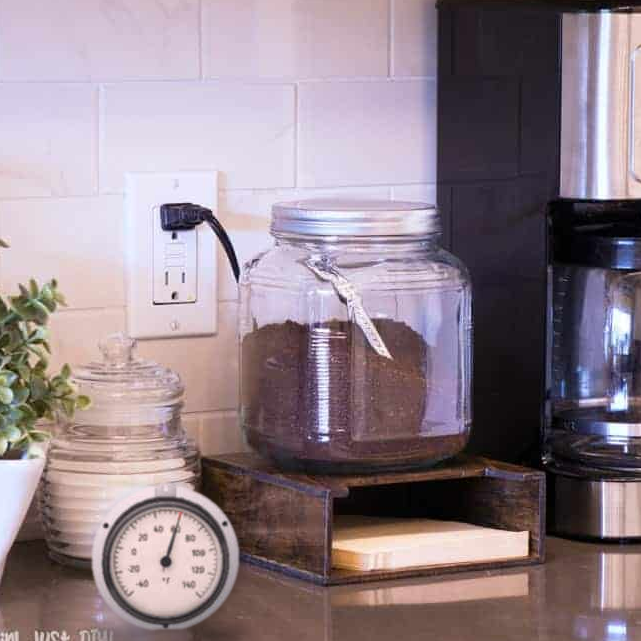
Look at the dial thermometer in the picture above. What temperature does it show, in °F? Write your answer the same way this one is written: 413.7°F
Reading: 60°F
